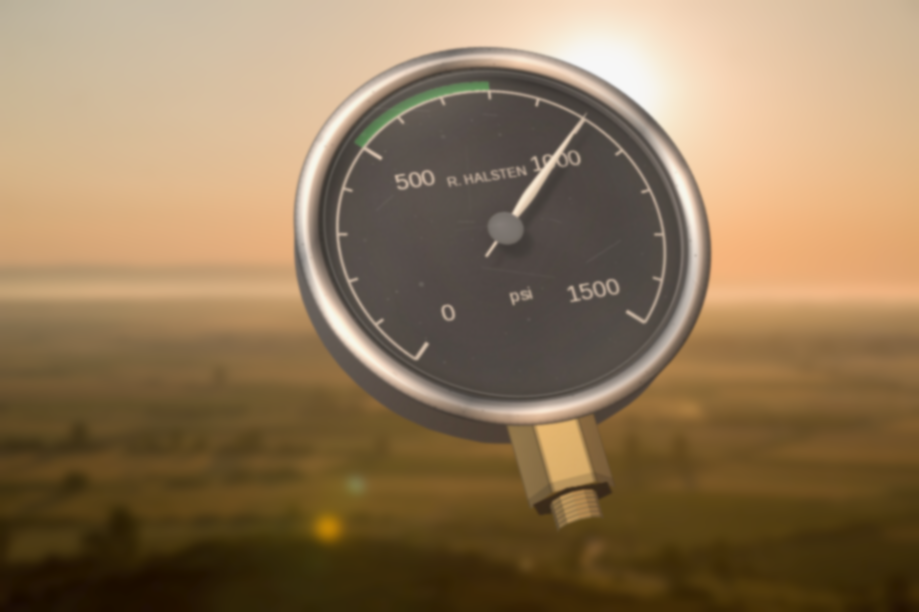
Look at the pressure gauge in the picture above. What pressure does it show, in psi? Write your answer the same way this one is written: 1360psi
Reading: 1000psi
